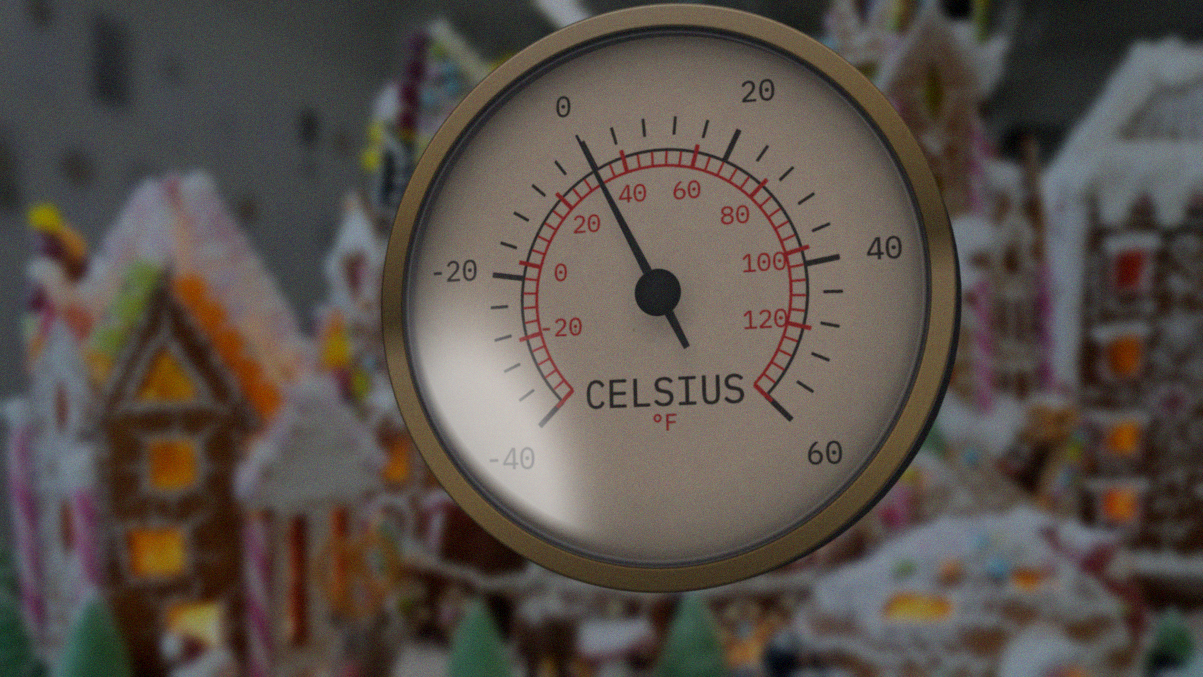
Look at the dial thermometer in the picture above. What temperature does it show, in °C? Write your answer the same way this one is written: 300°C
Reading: 0°C
